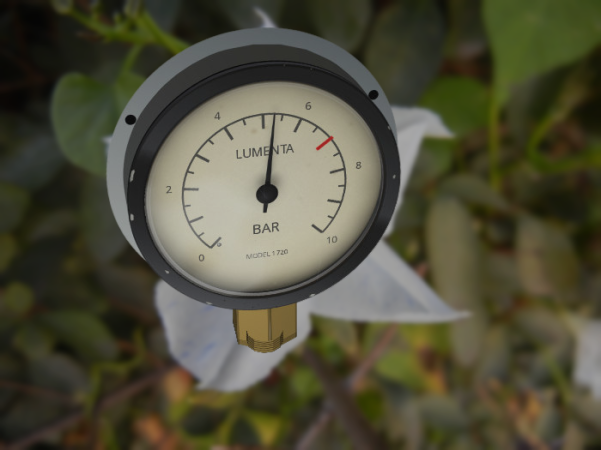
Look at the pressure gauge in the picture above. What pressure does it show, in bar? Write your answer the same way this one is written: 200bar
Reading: 5.25bar
